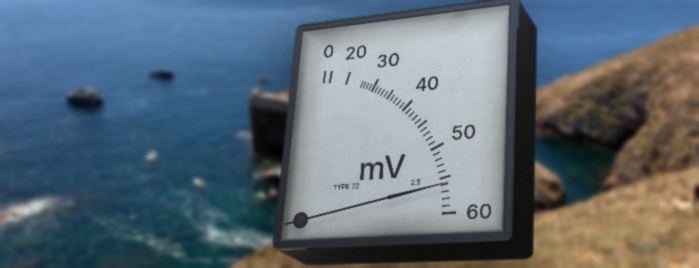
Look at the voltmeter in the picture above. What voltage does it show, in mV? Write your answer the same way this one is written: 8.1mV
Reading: 56mV
